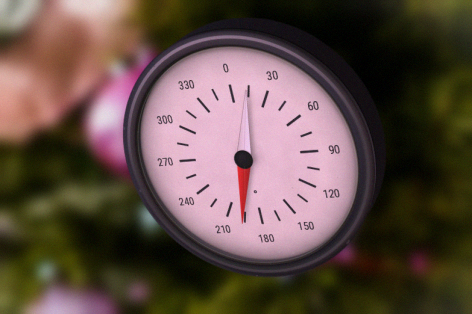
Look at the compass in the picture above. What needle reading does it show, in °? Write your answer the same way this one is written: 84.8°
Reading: 195°
